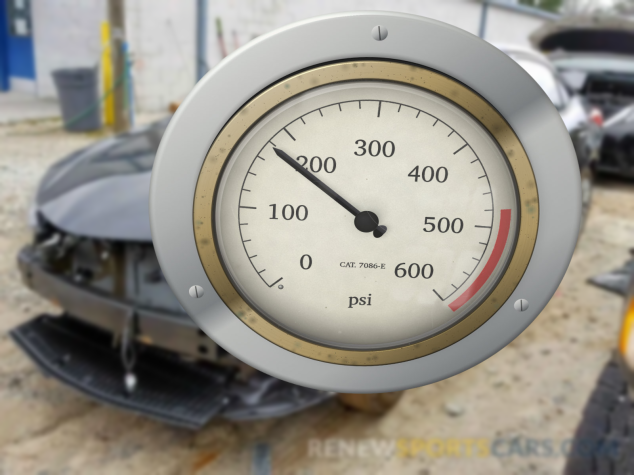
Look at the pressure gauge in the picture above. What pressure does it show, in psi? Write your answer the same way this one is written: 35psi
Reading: 180psi
